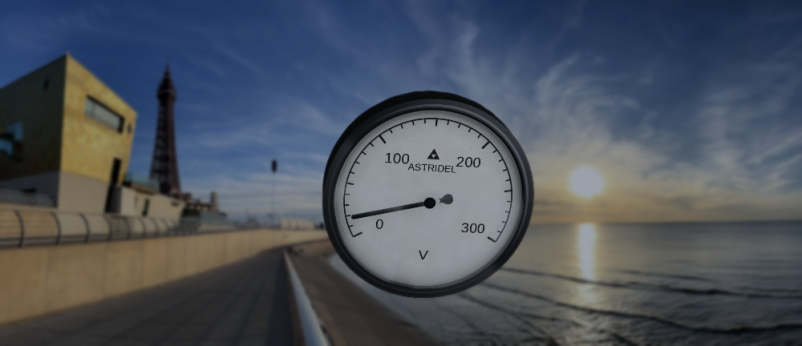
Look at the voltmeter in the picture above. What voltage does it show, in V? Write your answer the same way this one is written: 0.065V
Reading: 20V
